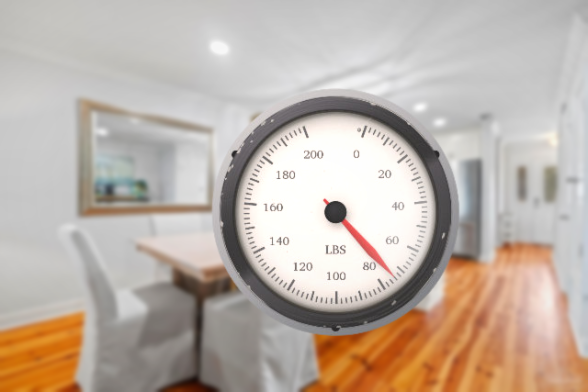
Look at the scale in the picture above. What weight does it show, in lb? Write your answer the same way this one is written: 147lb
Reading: 74lb
